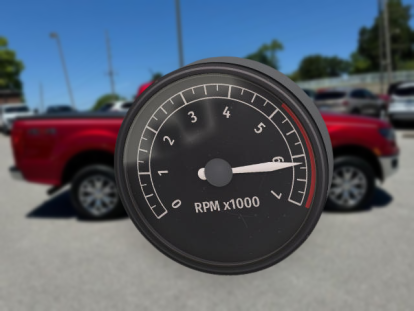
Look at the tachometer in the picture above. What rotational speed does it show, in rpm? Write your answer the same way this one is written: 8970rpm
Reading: 6125rpm
